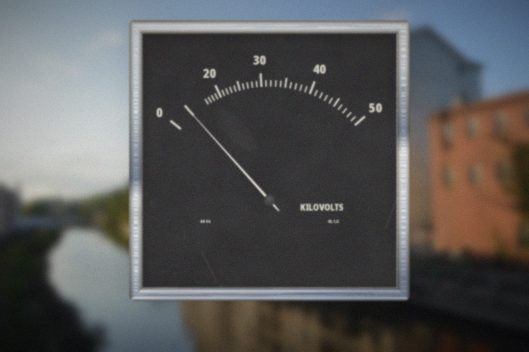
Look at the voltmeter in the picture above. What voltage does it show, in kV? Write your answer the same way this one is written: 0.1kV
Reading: 10kV
